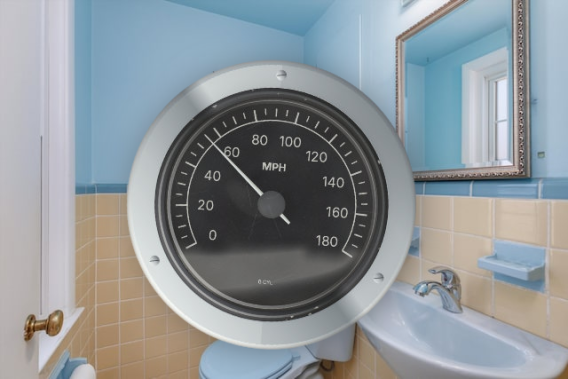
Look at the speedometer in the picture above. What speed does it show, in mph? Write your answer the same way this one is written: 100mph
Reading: 55mph
